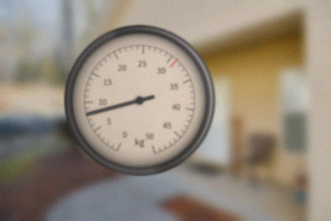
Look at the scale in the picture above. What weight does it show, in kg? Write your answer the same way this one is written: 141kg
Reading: 8kg
